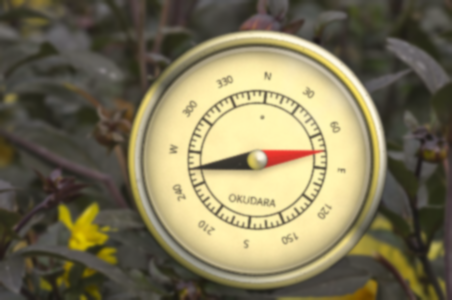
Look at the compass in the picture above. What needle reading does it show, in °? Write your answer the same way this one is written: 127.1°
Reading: 75°
